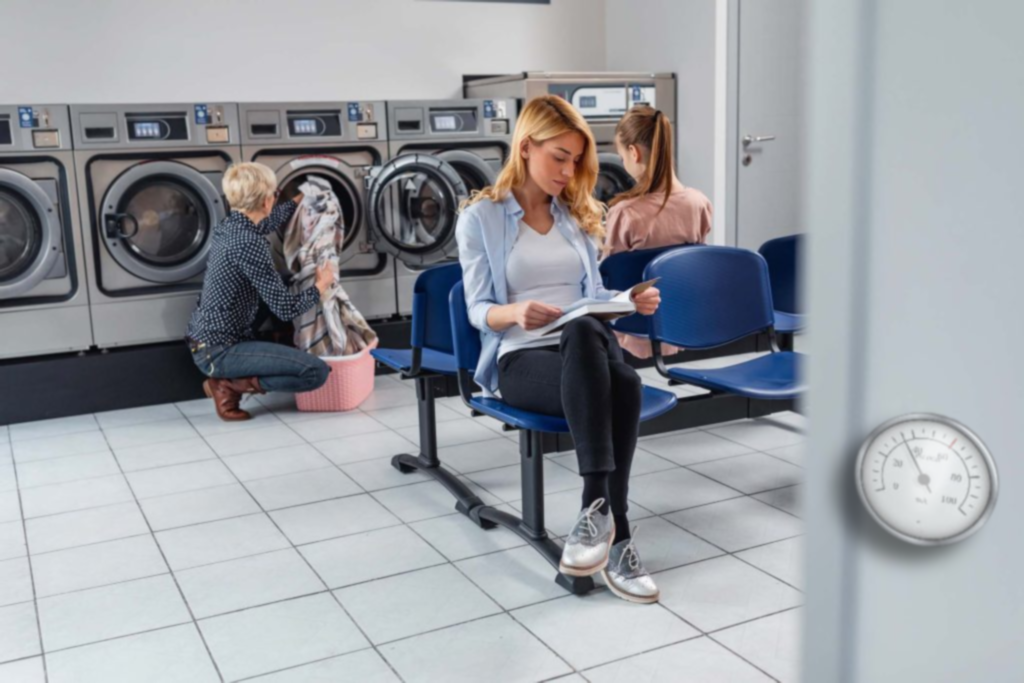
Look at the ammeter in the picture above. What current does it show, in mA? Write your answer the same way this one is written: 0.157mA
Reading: 35mA
